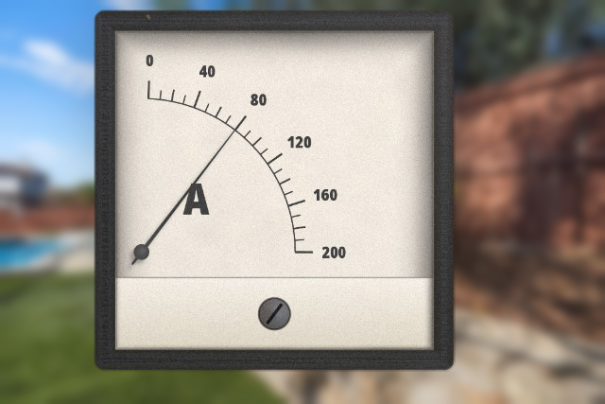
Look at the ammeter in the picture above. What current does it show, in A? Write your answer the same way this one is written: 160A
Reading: 80A
